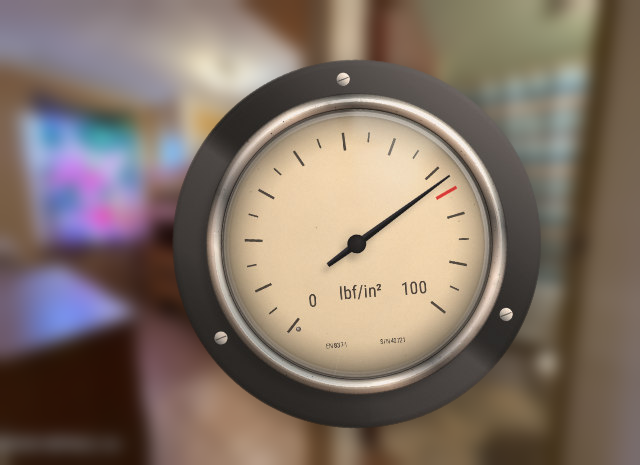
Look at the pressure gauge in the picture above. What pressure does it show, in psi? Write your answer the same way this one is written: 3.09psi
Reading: 72.5psi
